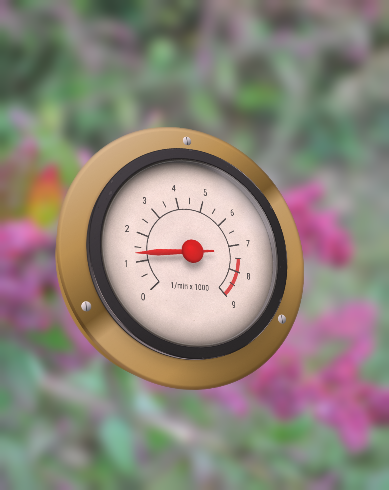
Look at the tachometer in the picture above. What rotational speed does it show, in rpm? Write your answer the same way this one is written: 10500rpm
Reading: 1250rpm
